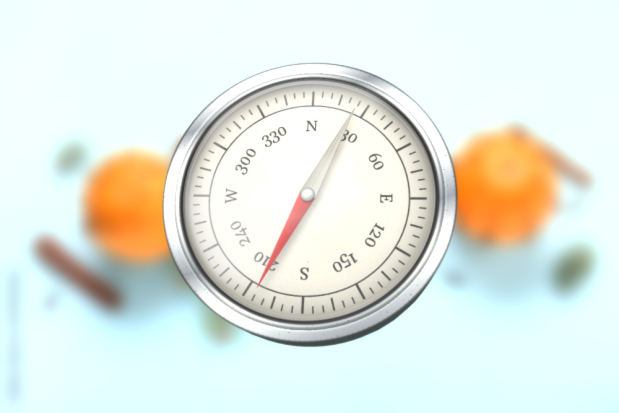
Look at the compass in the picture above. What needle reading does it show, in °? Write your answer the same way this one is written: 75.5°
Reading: 205°
